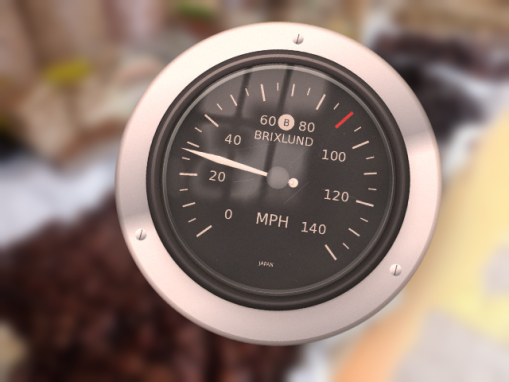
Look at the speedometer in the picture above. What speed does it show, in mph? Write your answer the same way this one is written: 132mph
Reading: 27.5mph
